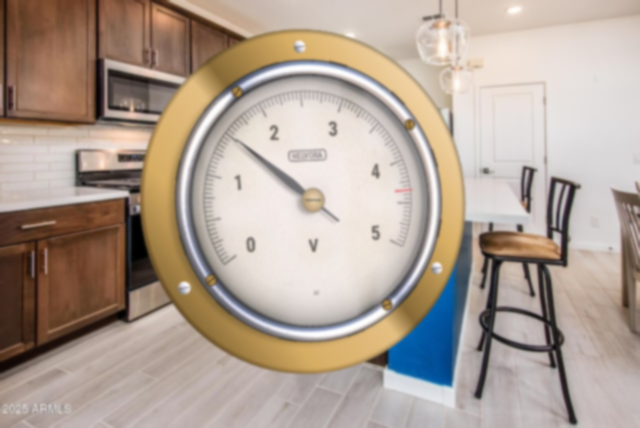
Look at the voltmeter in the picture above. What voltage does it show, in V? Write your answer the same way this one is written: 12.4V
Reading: 1.5V
